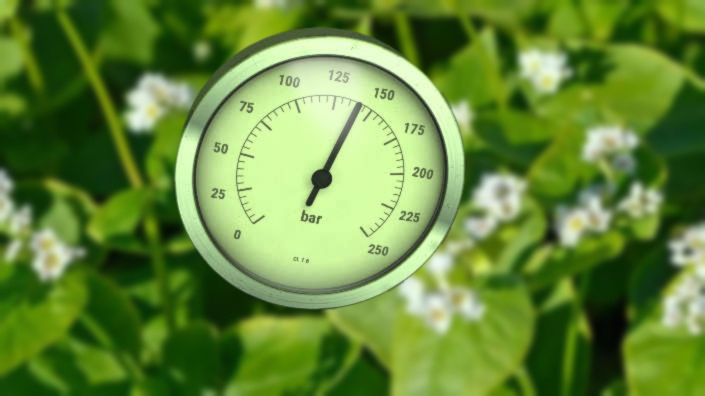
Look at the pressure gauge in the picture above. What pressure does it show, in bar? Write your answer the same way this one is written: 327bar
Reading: 140bar
